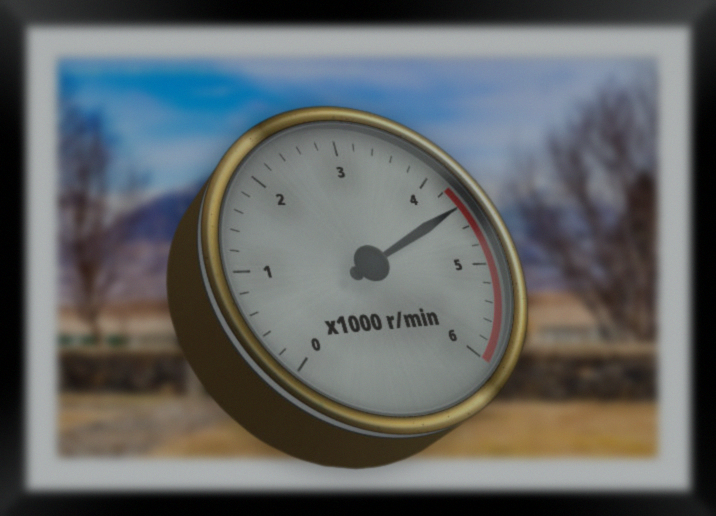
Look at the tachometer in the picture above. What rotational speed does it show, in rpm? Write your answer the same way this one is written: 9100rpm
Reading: 4400rpm
